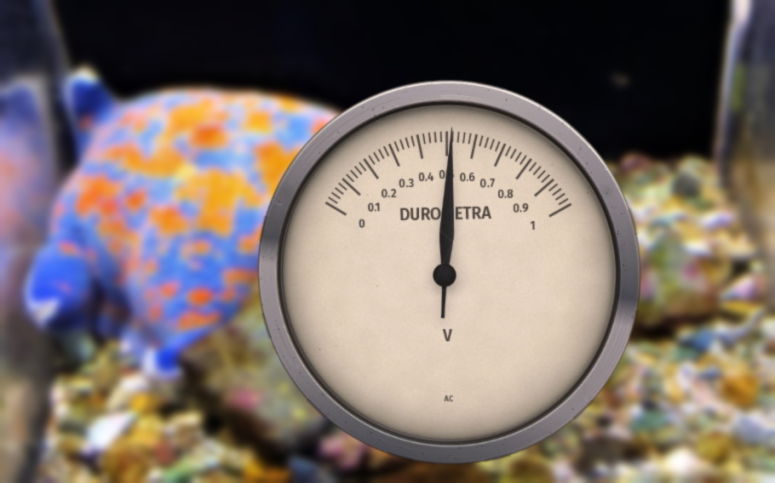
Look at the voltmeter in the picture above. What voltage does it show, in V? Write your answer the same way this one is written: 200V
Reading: 0.52V
